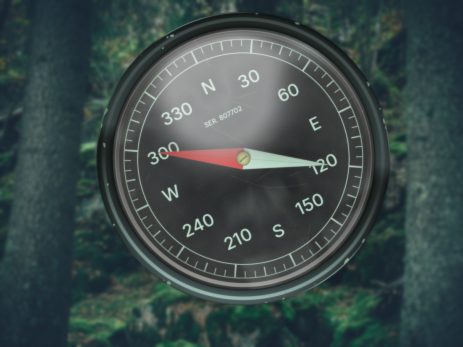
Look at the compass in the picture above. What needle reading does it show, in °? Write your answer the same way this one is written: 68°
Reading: 300°
